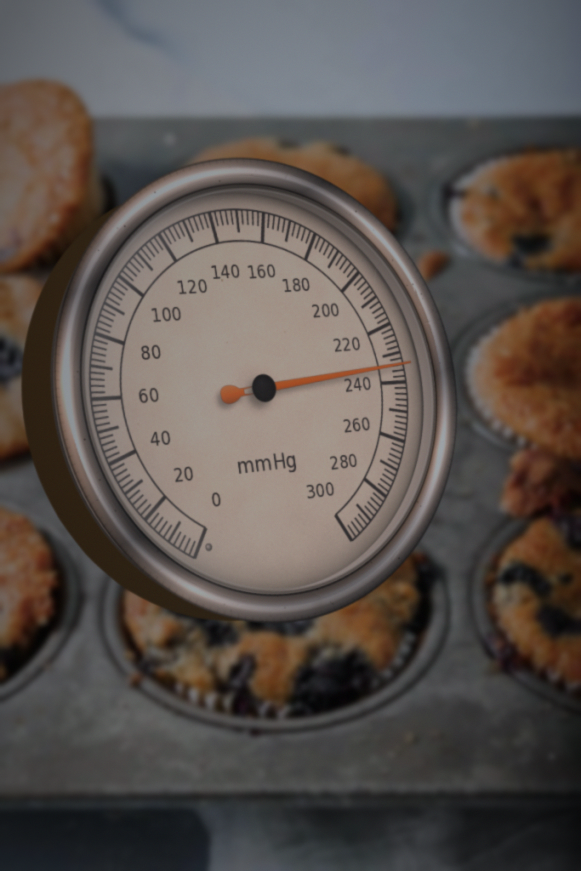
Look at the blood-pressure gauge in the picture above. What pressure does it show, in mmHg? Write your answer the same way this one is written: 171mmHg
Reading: 234mmHg
